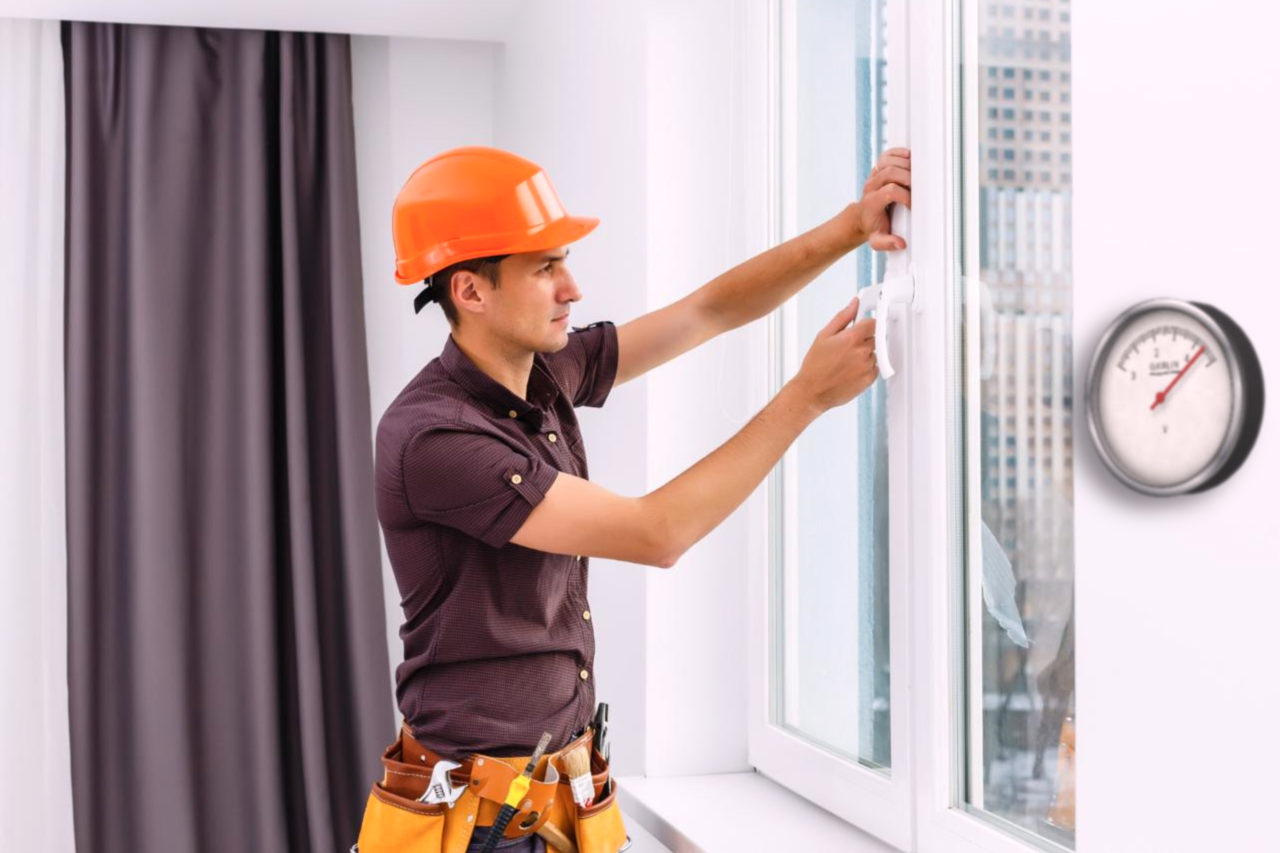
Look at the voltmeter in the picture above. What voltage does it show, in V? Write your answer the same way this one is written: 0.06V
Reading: 4.5V
